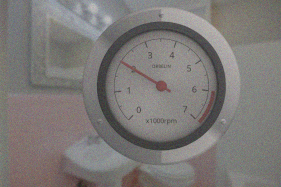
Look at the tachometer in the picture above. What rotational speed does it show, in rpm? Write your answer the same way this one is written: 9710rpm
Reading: 2000rpm
